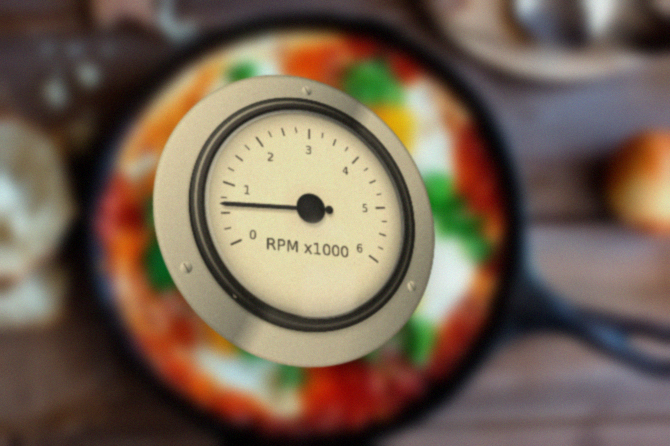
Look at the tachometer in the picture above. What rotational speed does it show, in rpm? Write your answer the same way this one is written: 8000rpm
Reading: 625rpm
